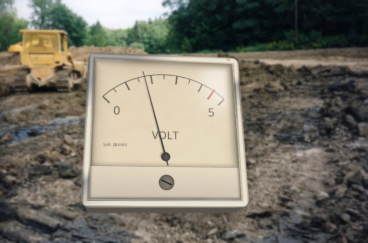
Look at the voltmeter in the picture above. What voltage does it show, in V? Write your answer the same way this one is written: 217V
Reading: 1.75V
